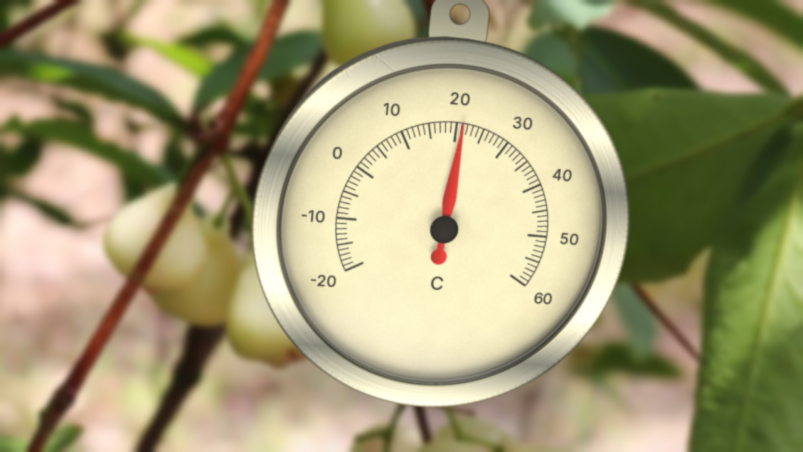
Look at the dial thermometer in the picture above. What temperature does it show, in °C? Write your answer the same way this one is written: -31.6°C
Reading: 21°C
